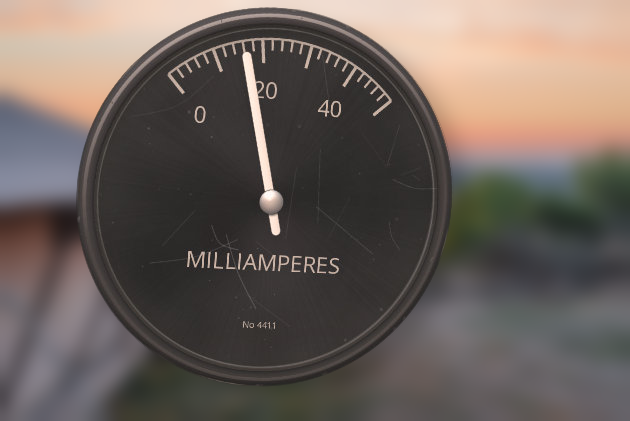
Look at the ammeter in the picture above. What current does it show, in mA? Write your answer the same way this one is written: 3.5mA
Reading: 16mA
